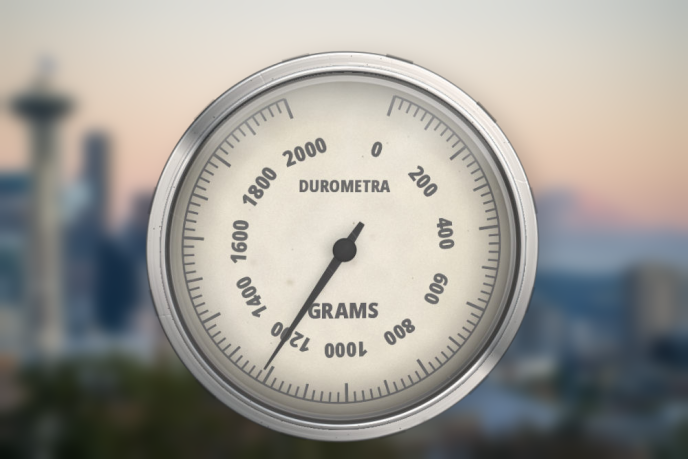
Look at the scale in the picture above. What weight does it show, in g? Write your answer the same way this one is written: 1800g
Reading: 1220g
